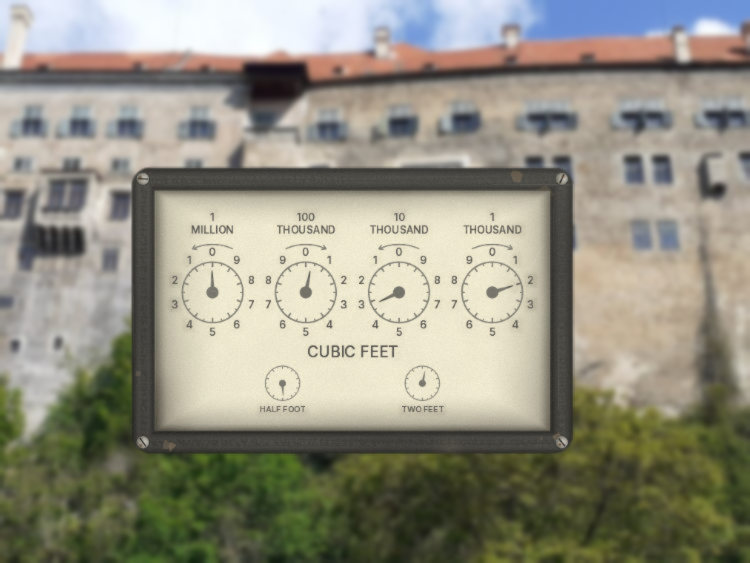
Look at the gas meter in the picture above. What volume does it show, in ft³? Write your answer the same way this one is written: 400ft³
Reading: 3200ft³
